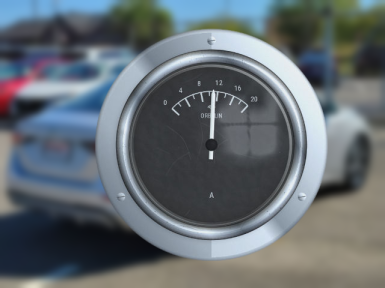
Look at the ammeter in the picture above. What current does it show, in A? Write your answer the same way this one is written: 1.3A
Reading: 11A
